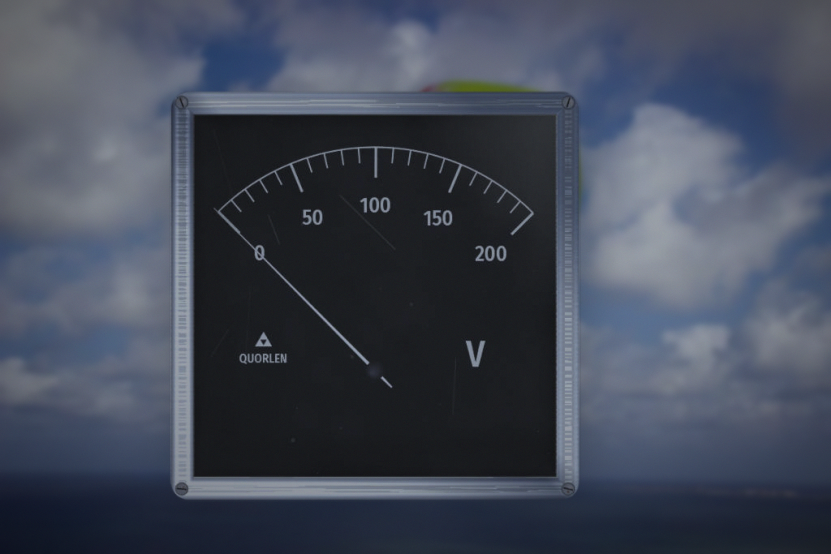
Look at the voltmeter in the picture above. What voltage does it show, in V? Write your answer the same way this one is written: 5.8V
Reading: 0V
